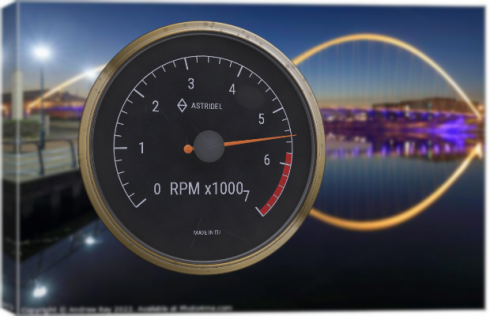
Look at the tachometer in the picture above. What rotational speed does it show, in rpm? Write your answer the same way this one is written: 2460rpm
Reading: 5500rpm
